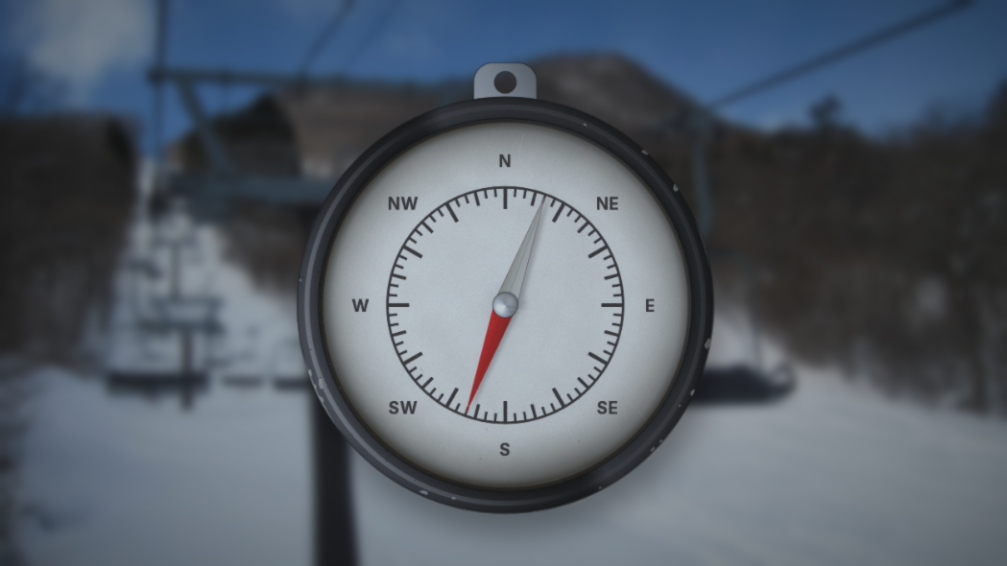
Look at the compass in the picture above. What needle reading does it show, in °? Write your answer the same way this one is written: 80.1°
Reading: 200°
